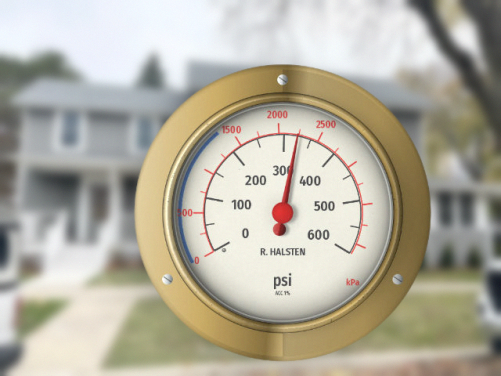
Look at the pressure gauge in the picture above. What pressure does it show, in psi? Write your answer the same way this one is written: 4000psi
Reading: 325psi
